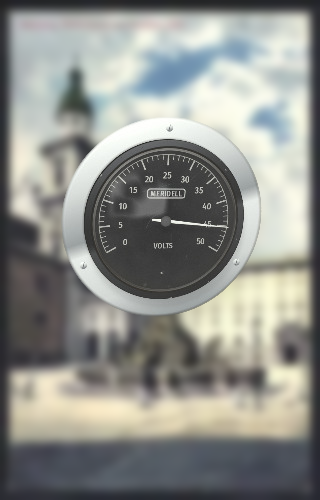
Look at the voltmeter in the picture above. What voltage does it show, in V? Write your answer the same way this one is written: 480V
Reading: 45V
